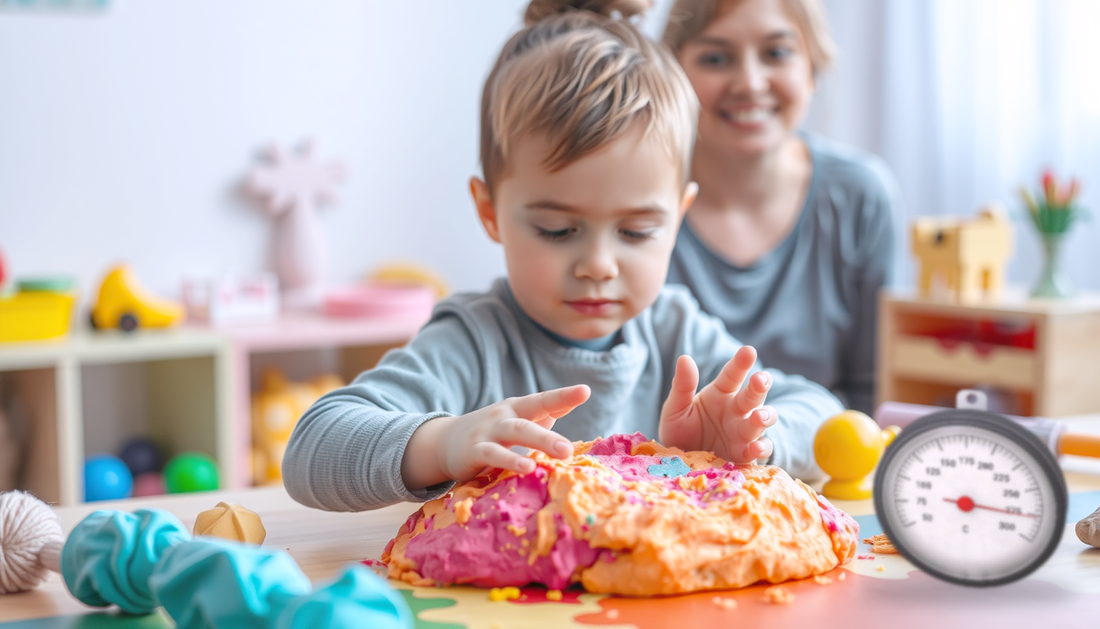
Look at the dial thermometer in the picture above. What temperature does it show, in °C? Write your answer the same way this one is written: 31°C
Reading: 275°C
